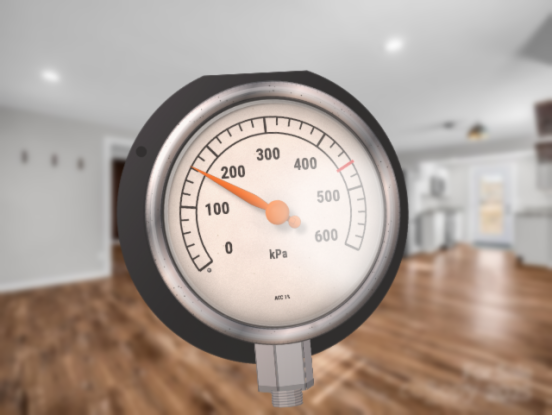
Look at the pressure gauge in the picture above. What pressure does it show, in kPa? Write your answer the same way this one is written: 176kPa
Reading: 160kPa
